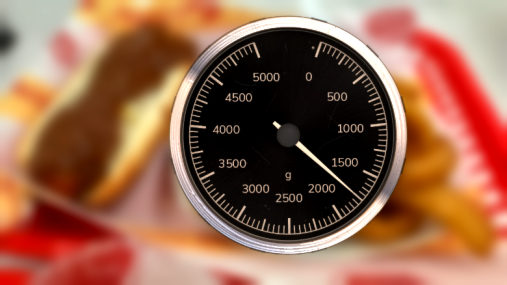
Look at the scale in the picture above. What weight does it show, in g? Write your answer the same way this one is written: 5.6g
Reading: 1750g
